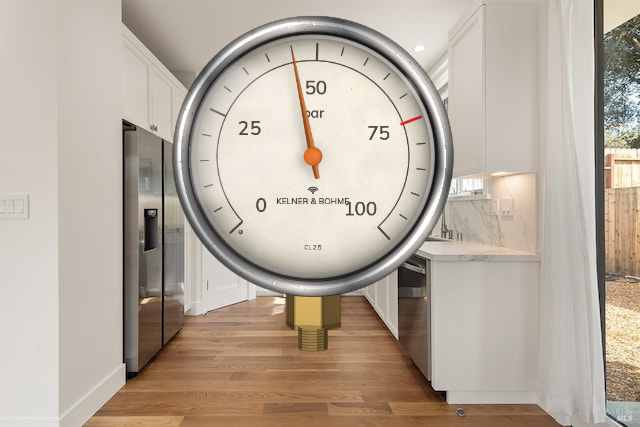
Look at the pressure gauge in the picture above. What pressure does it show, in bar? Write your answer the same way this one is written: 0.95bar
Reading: 45bar
